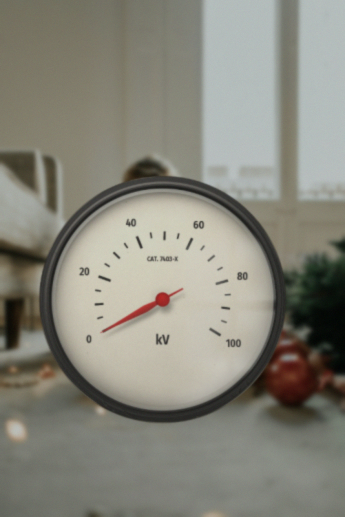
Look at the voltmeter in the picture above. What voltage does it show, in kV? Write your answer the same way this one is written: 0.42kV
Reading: 0kV
